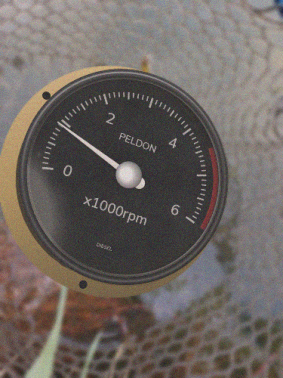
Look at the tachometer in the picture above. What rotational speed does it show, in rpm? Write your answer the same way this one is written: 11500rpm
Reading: 900rpm
